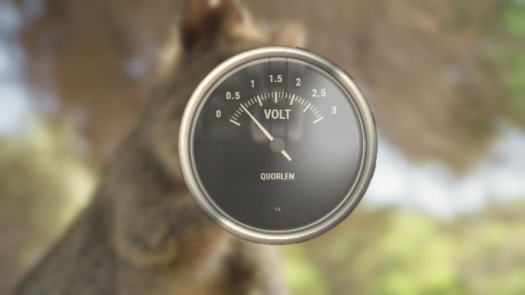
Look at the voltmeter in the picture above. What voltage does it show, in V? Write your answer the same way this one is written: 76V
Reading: 0.5V
